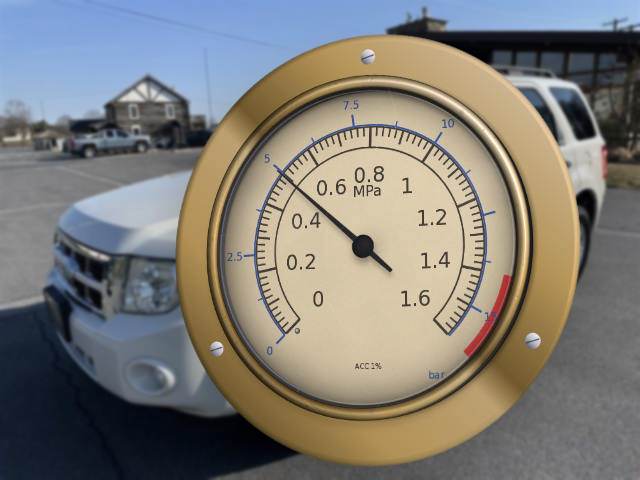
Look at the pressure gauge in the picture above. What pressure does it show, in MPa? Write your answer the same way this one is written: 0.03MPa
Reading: 0.5MPa
